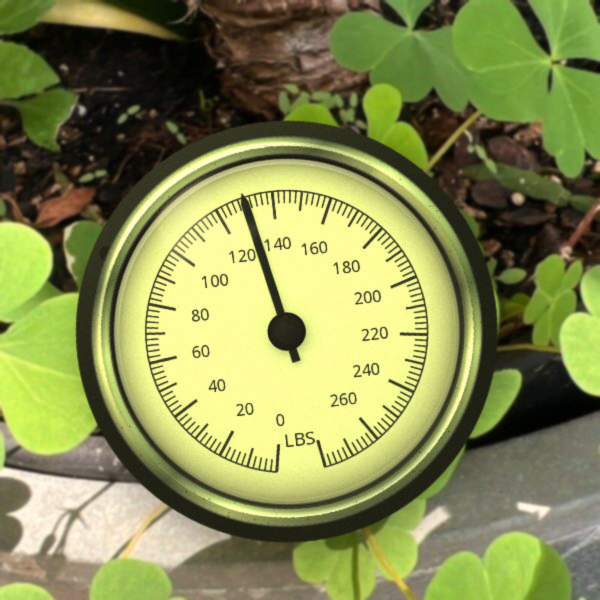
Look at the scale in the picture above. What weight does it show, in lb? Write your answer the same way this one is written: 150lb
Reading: 130lb
